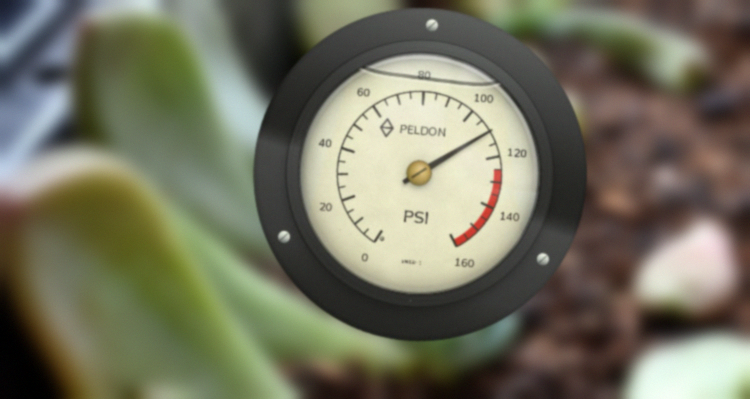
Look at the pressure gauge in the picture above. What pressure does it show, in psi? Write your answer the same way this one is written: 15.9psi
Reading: 110psi
